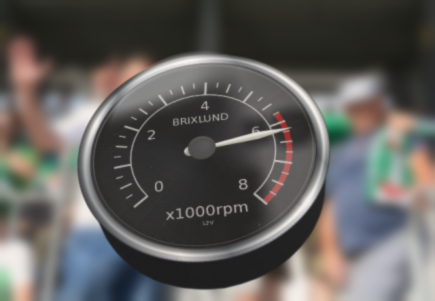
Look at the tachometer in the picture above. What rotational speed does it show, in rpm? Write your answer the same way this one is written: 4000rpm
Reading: 6250rpm
